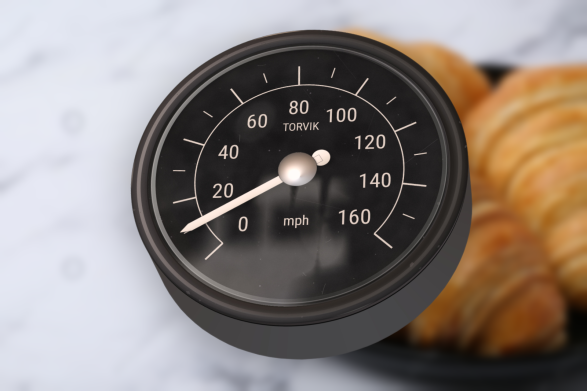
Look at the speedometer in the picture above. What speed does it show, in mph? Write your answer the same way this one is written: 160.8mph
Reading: 10mph
